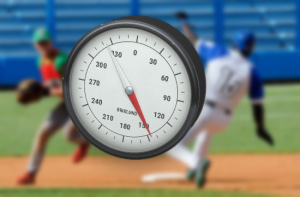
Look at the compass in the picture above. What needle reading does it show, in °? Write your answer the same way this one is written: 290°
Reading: 145°
